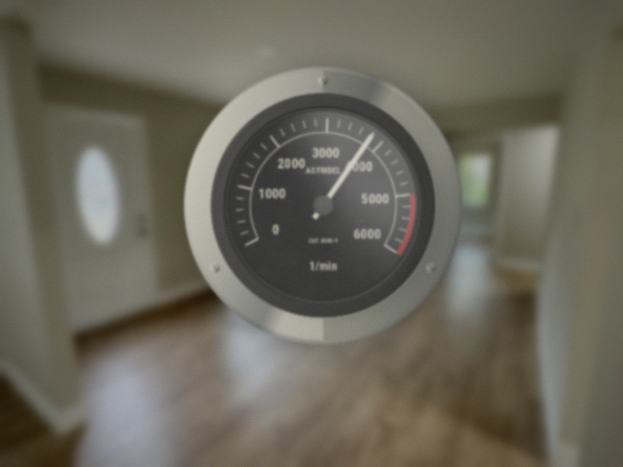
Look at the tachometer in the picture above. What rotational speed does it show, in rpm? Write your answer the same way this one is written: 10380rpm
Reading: 3800rpm
